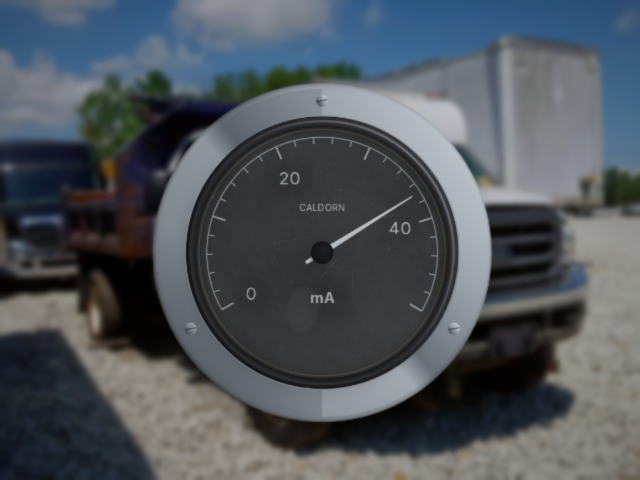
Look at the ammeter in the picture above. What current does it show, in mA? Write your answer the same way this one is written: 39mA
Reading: 37mA
